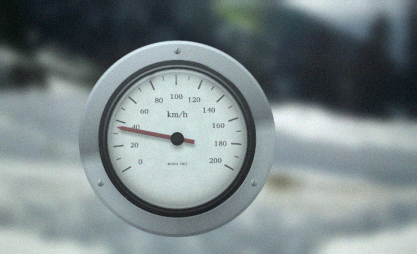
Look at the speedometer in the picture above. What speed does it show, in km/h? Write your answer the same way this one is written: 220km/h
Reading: 35km/h
